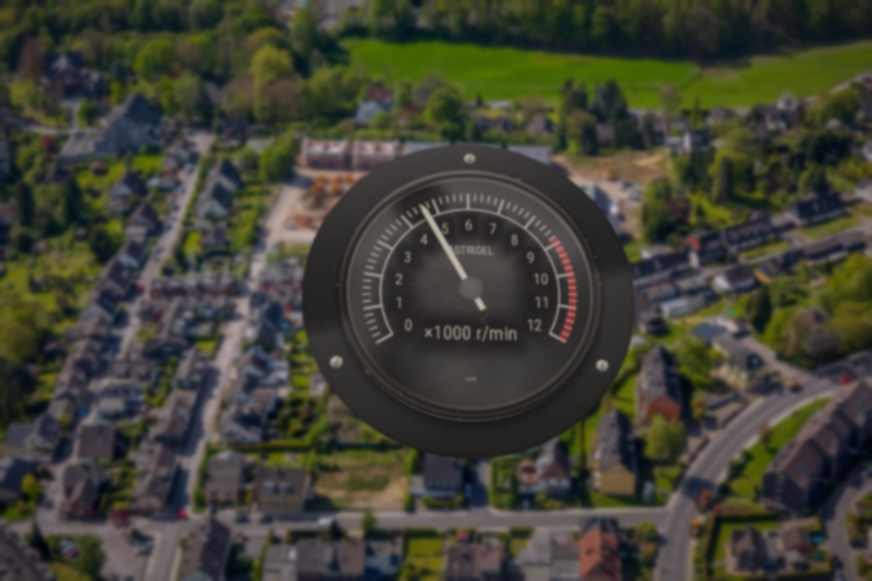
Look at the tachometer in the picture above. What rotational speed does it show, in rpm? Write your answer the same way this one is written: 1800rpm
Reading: 4600rpm
